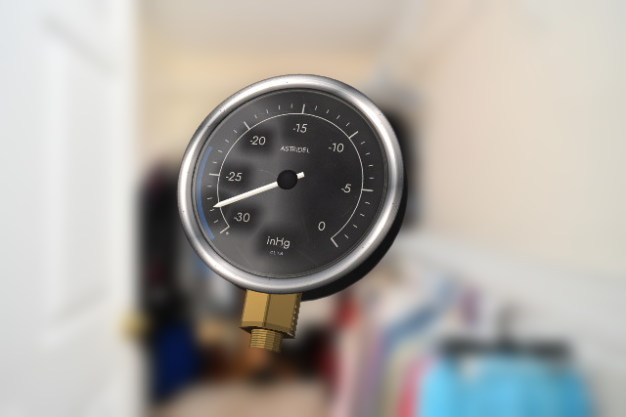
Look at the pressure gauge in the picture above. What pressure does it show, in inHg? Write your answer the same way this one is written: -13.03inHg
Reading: -28inHg
